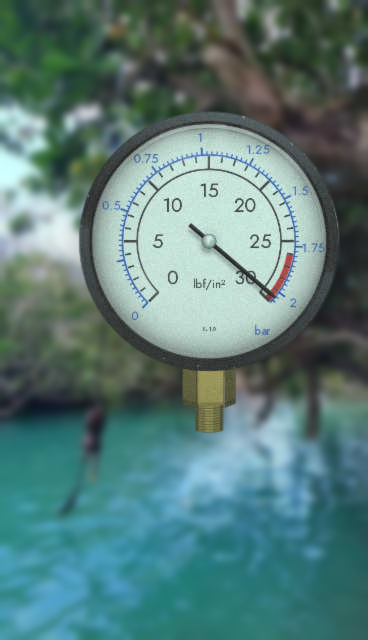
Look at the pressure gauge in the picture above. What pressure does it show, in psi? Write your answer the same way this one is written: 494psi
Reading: 29.5psi
